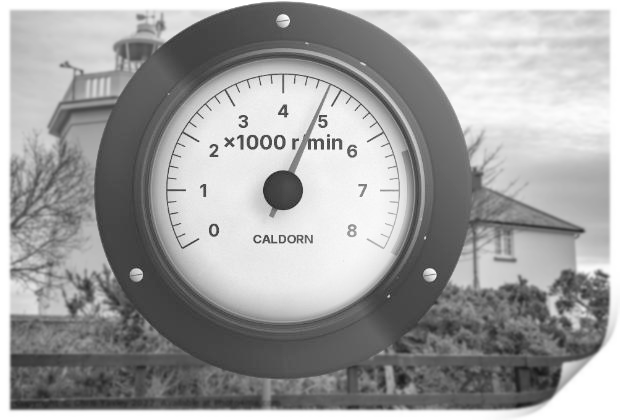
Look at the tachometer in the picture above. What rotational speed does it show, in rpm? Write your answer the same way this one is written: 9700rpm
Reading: 4800rpm
